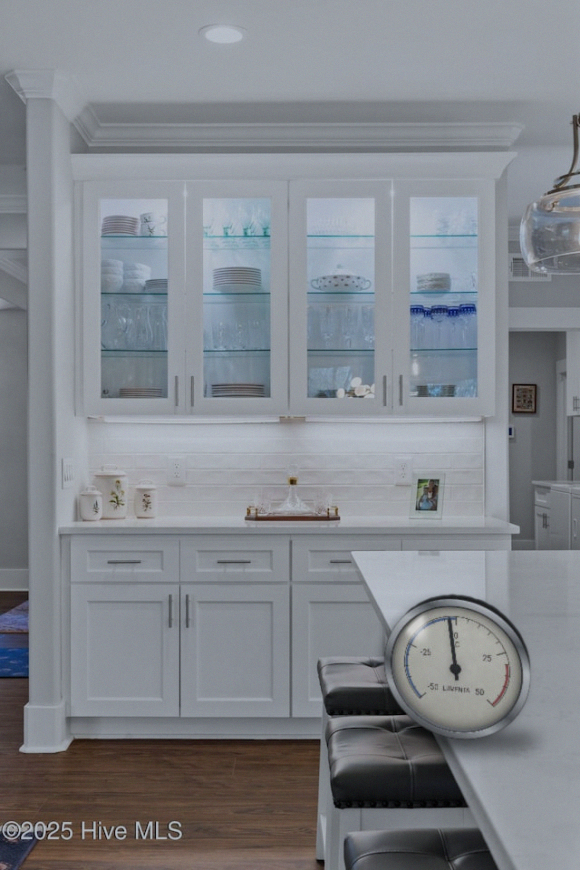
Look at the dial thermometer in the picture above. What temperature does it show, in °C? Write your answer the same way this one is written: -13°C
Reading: -2.5°C
